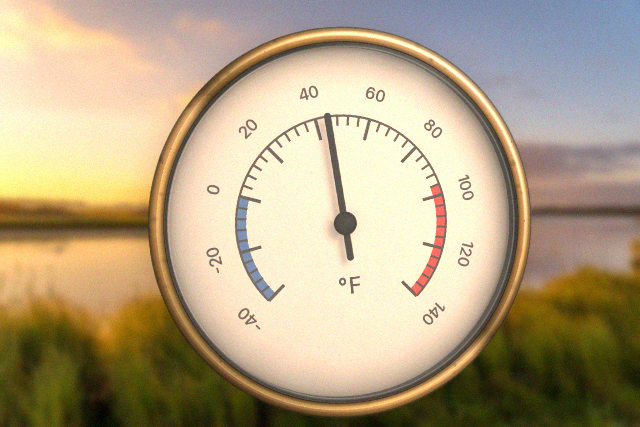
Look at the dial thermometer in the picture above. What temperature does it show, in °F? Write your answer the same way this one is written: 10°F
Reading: 44°F
